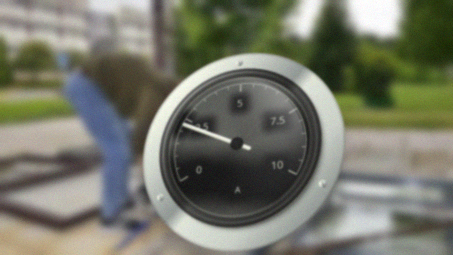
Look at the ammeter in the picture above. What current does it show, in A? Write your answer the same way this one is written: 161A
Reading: 2.25A
